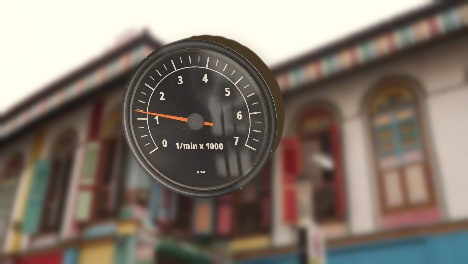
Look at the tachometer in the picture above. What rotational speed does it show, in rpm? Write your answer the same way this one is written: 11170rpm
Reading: 1250rpm
